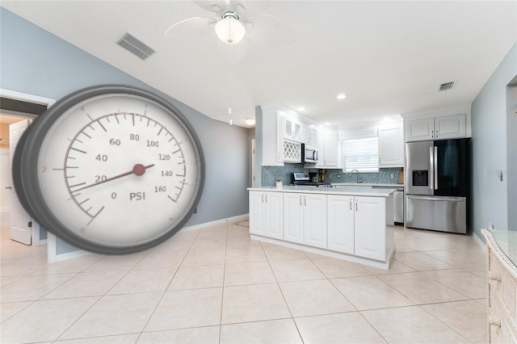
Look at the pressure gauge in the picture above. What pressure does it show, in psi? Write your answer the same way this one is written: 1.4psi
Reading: 17.5psi
